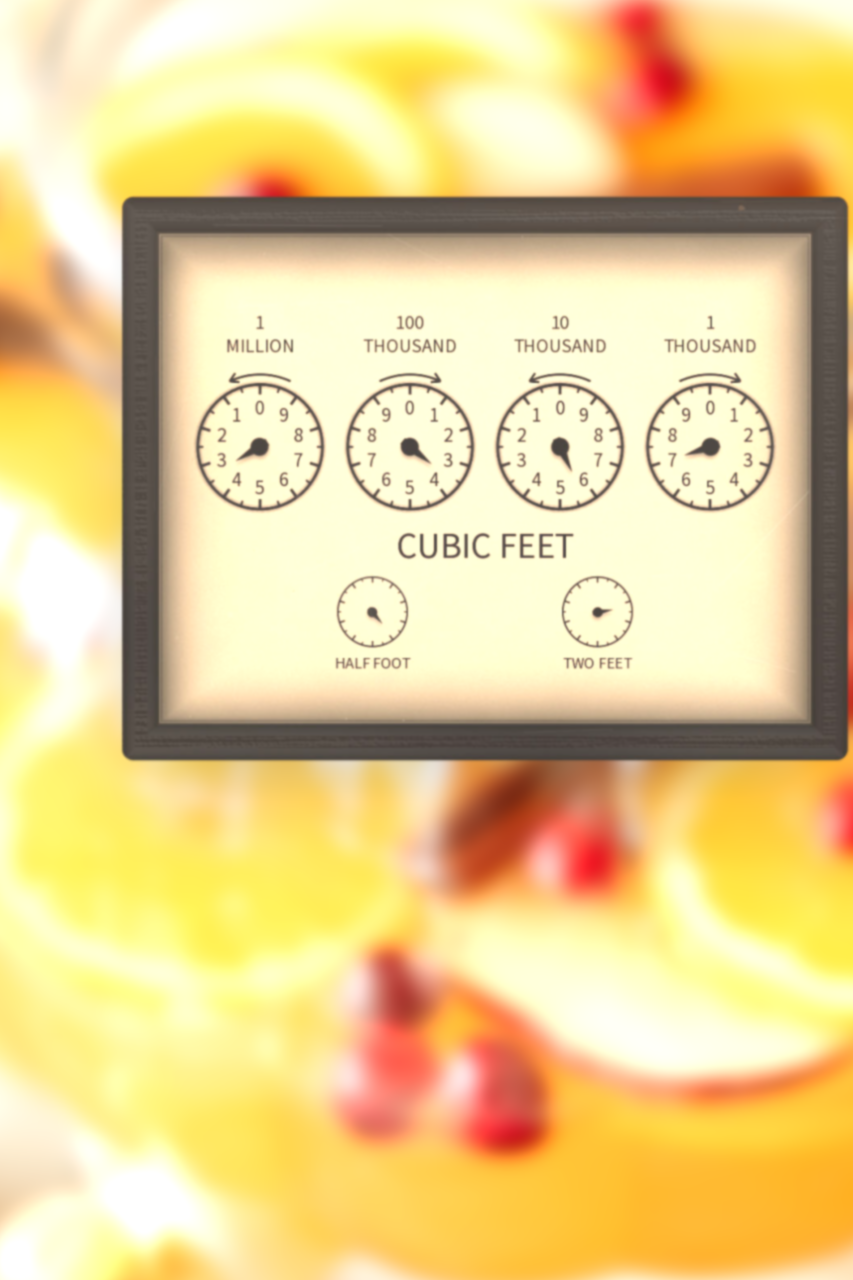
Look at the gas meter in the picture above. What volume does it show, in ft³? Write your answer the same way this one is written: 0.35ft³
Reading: 335700ft³
